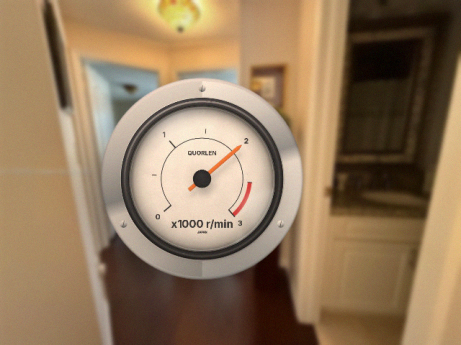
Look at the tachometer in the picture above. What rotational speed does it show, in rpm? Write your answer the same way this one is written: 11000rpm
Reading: 2000rpm
